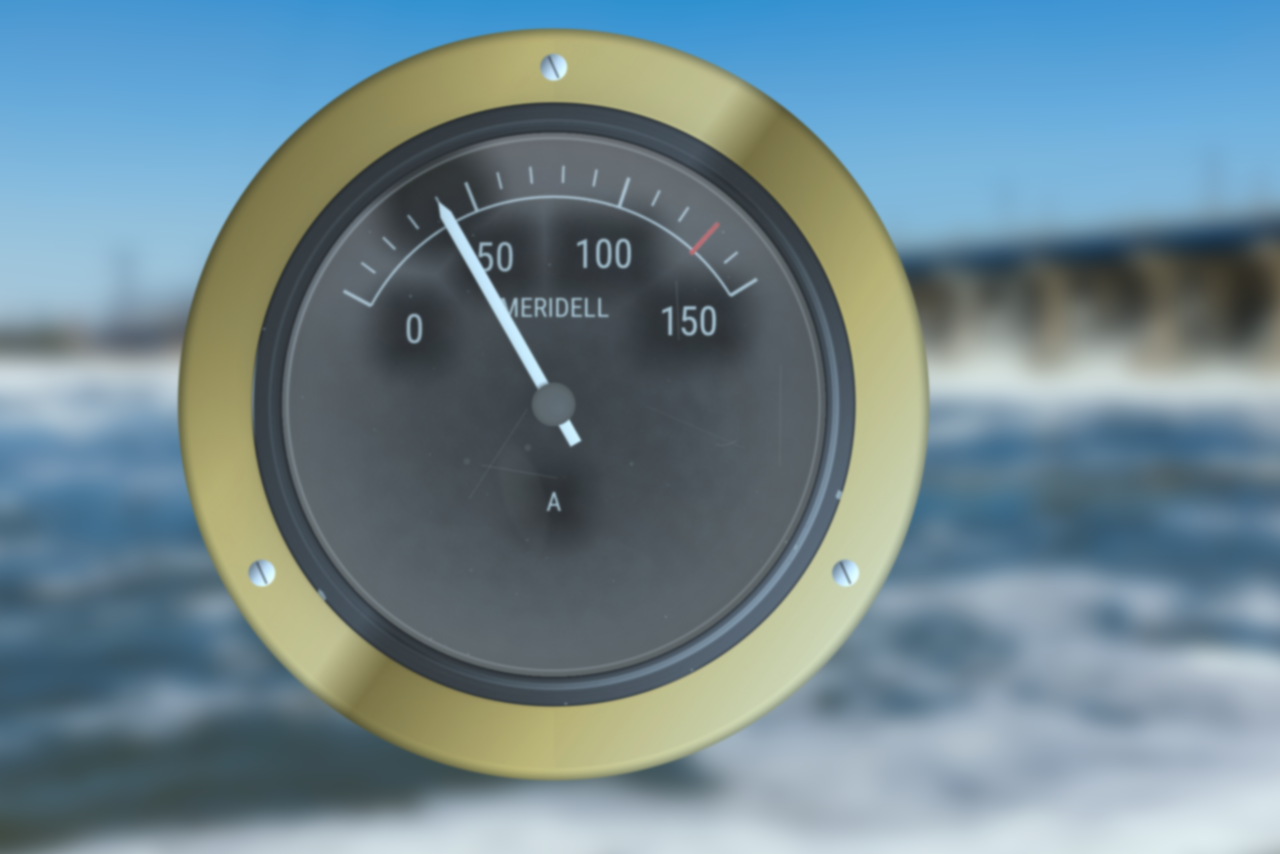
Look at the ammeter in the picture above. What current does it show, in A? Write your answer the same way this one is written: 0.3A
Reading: 40A
